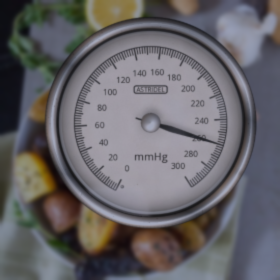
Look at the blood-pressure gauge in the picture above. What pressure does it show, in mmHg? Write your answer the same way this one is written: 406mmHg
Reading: 260mmHg
